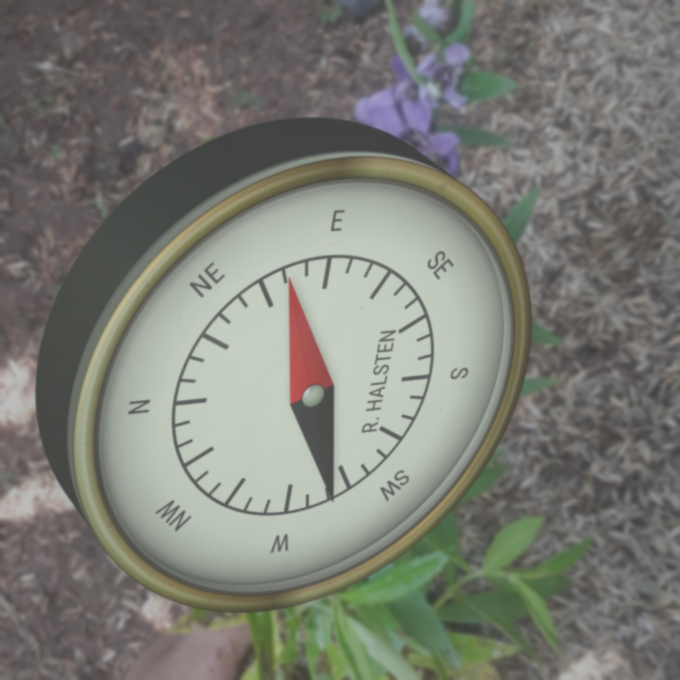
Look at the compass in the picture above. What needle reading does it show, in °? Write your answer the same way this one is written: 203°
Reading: 70°
